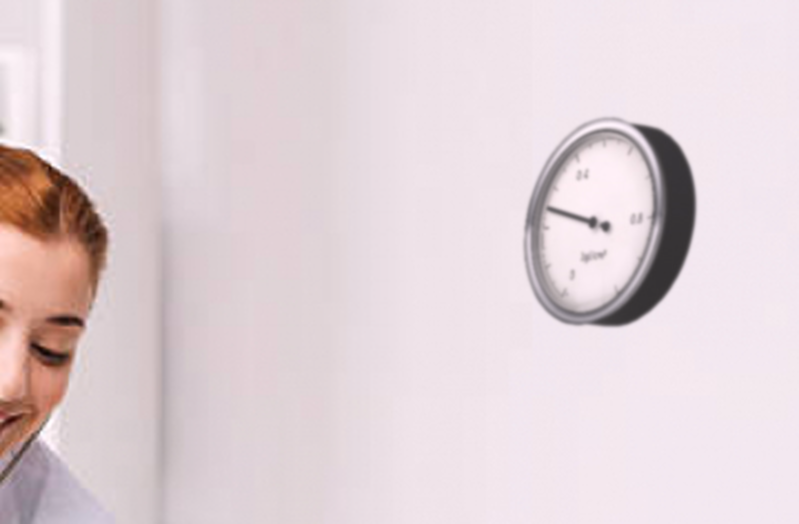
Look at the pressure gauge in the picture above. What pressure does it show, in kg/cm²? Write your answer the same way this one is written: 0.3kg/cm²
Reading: 0.25kg/cm²
